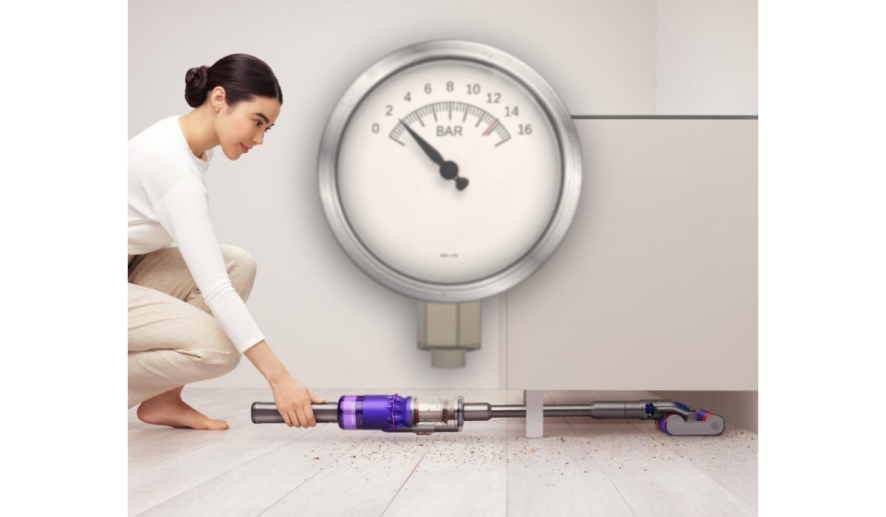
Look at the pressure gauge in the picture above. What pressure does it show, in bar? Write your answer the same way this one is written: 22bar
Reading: 2bar
